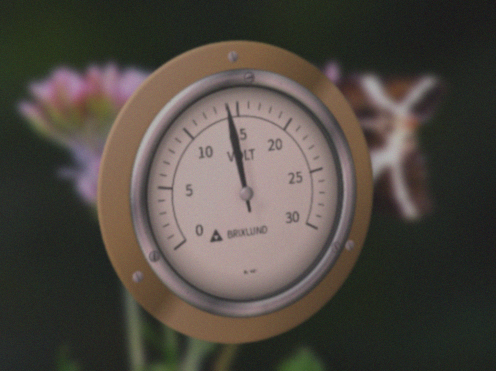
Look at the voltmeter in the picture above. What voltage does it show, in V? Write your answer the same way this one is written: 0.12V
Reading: 14V
